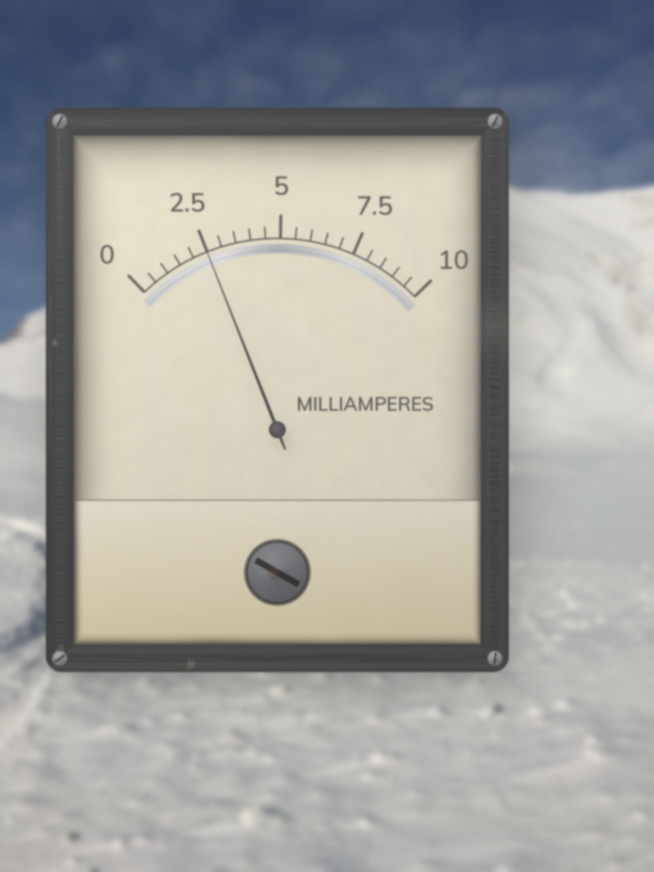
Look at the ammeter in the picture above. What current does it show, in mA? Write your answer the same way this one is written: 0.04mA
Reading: 2.5mA
